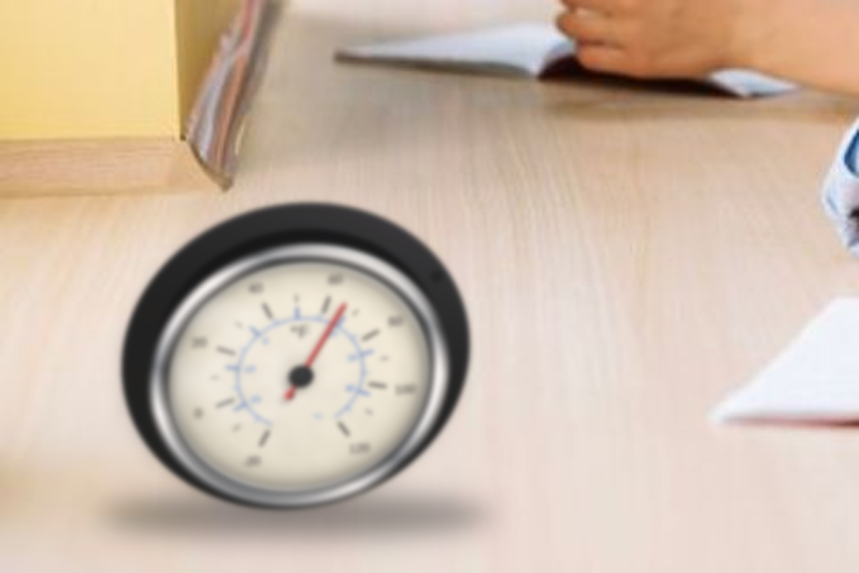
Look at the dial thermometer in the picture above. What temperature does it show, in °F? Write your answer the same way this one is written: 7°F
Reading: 65°F
